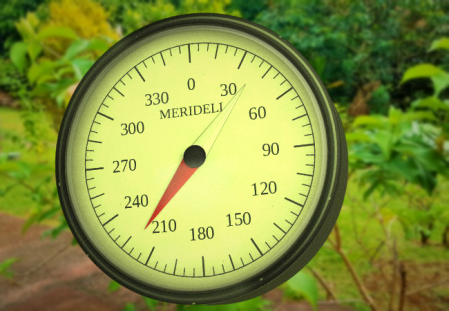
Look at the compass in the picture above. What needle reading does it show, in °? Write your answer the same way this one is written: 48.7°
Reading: 220°
